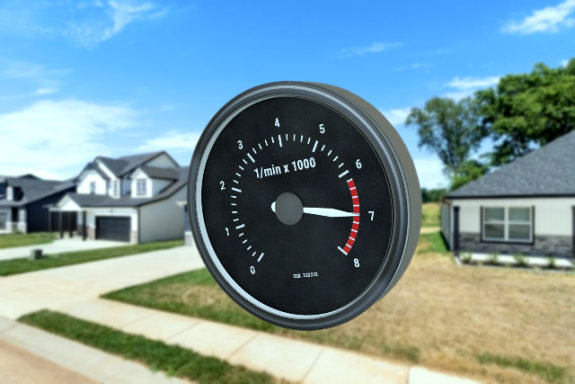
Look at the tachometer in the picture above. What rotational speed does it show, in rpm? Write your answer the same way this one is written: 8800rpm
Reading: 7000rpm
